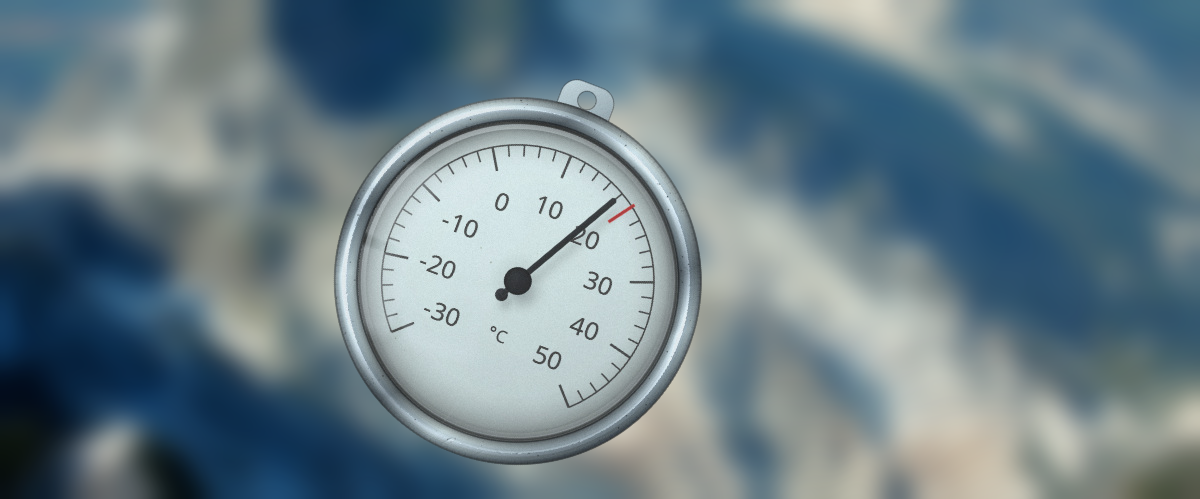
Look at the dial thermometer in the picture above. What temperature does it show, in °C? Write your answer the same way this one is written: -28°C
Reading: 18°C
